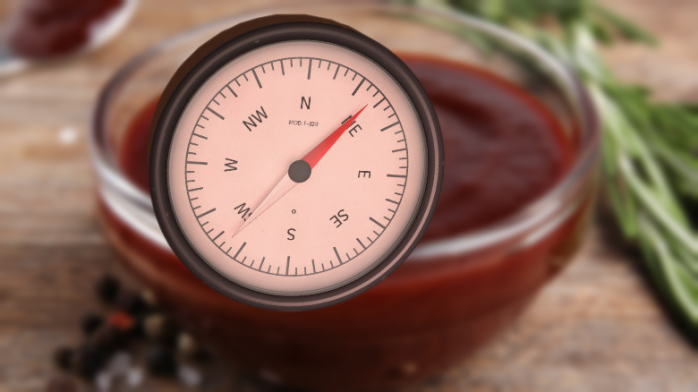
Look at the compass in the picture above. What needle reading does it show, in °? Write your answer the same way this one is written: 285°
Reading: 40°
